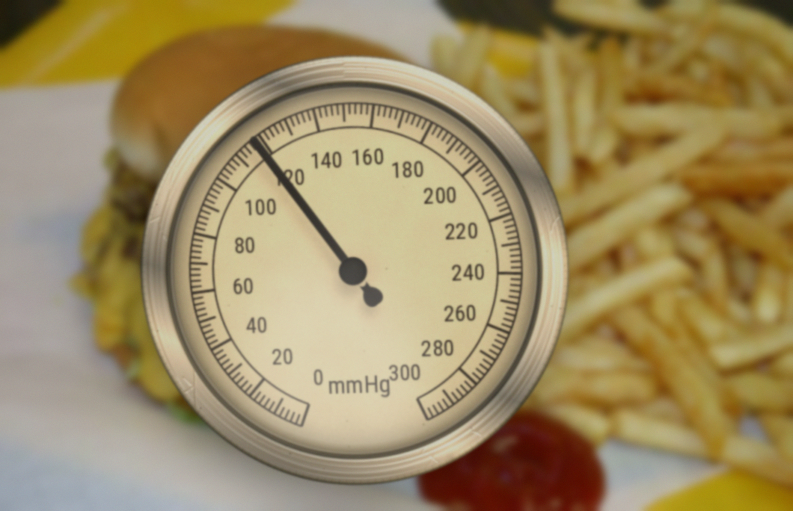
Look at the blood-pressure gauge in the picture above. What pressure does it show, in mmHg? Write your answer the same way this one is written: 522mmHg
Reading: 118mmHg
